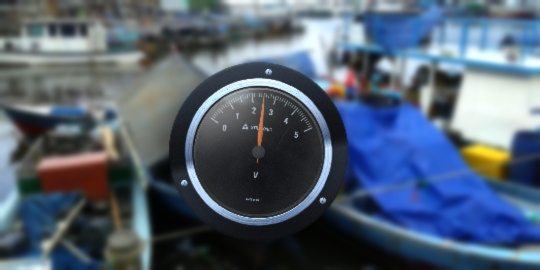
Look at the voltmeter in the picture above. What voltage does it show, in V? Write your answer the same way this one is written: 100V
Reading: 2.5V
